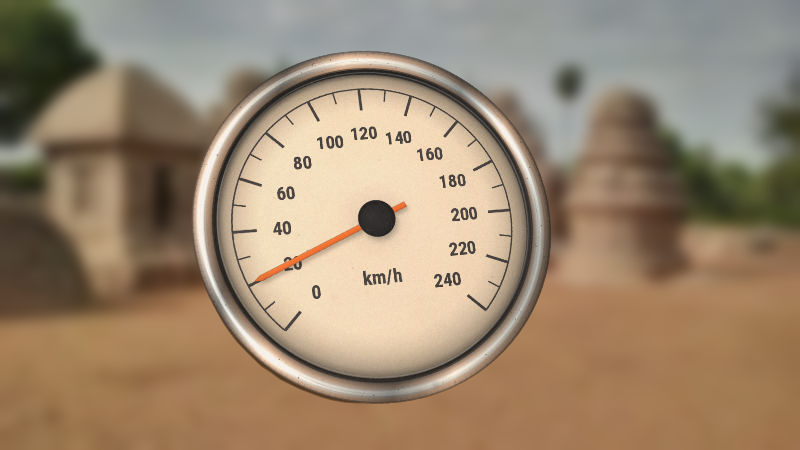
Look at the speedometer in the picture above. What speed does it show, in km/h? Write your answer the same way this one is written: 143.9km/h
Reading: 20km/h
